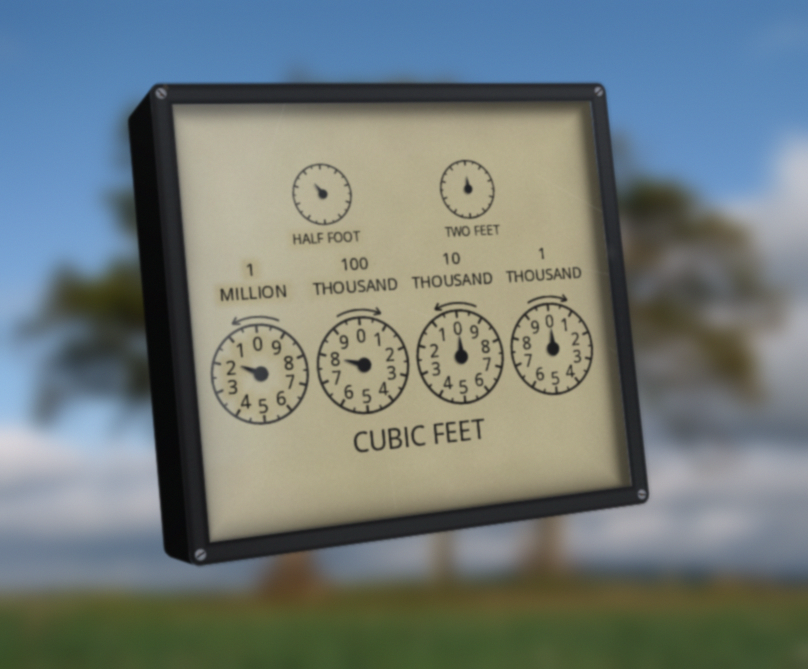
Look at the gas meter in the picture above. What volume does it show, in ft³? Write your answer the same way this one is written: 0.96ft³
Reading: 180000ft³
